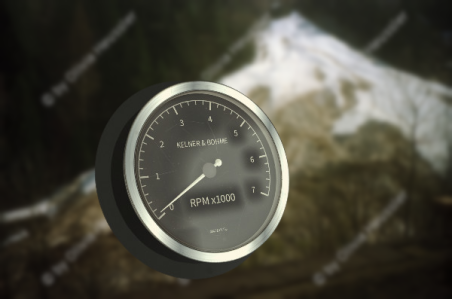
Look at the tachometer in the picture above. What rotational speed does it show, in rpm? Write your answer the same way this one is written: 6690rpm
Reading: 100rpm
